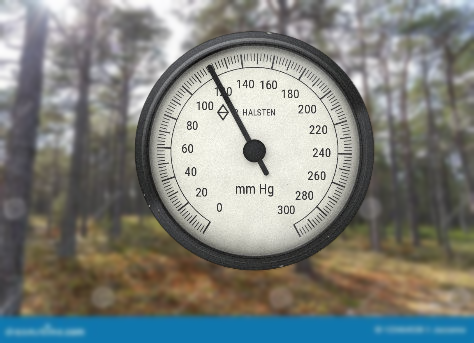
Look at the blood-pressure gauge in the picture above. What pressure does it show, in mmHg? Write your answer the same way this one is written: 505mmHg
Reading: 120mmHg
